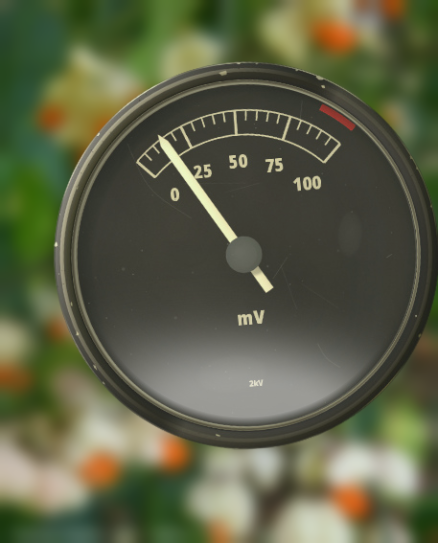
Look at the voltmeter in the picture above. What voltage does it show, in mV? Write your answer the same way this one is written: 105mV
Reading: 15mV
